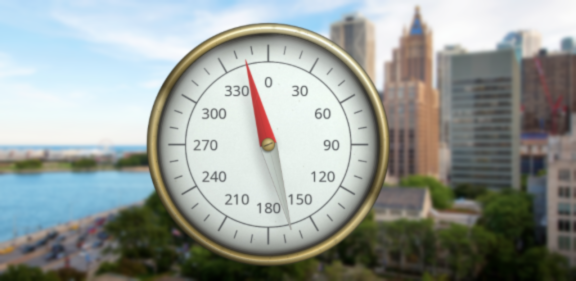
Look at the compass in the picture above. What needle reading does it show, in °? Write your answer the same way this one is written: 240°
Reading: 345°
